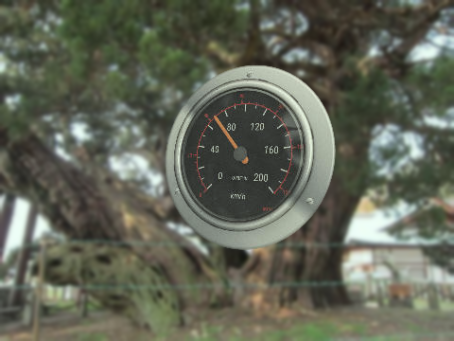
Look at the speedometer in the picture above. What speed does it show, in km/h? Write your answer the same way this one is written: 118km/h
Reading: 70km/h
